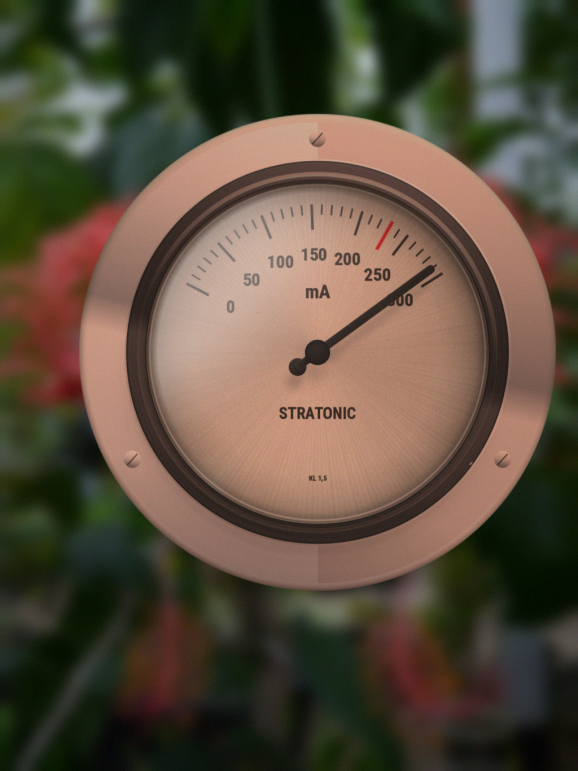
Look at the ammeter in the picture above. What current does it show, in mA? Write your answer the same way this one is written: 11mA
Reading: 290mA
